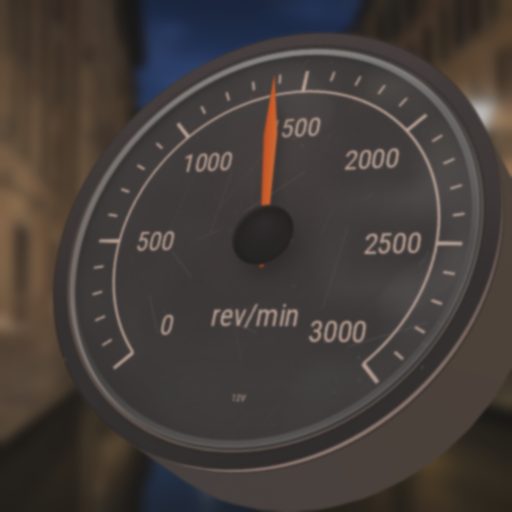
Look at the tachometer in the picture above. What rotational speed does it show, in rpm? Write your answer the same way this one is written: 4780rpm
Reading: 1400rpm
